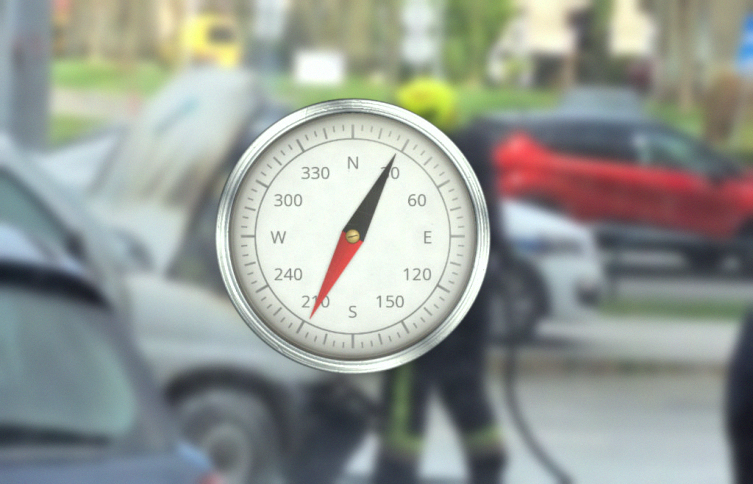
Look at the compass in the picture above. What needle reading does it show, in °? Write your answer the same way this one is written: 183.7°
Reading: 207.5°
